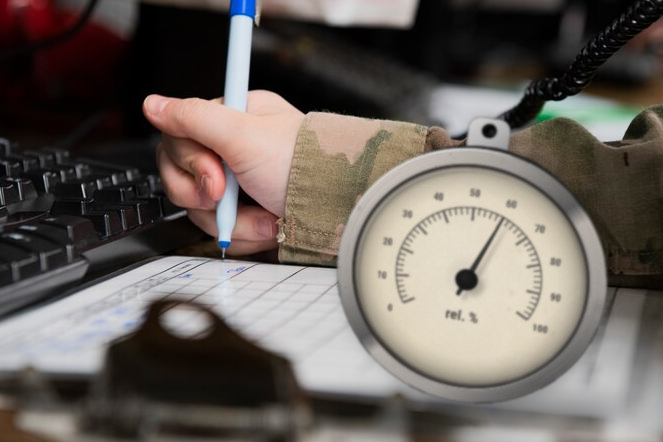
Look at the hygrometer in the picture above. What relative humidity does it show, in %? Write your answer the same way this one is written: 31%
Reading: 60%
